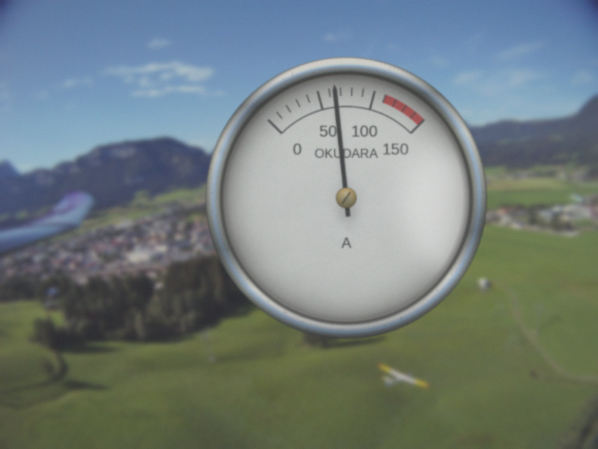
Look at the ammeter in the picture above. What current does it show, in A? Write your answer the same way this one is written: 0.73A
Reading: 65A
